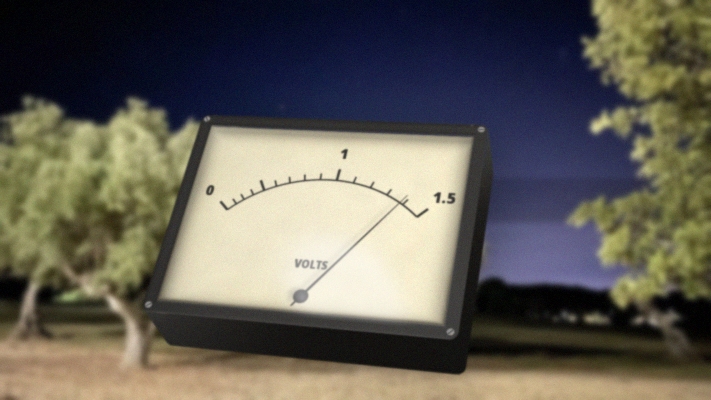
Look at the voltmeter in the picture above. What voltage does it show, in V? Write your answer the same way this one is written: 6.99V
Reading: 1.4V
